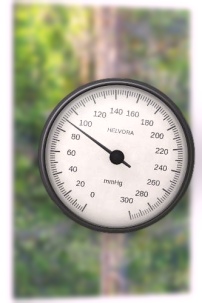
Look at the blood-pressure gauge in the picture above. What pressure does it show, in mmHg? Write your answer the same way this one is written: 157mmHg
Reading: 90mmHg
